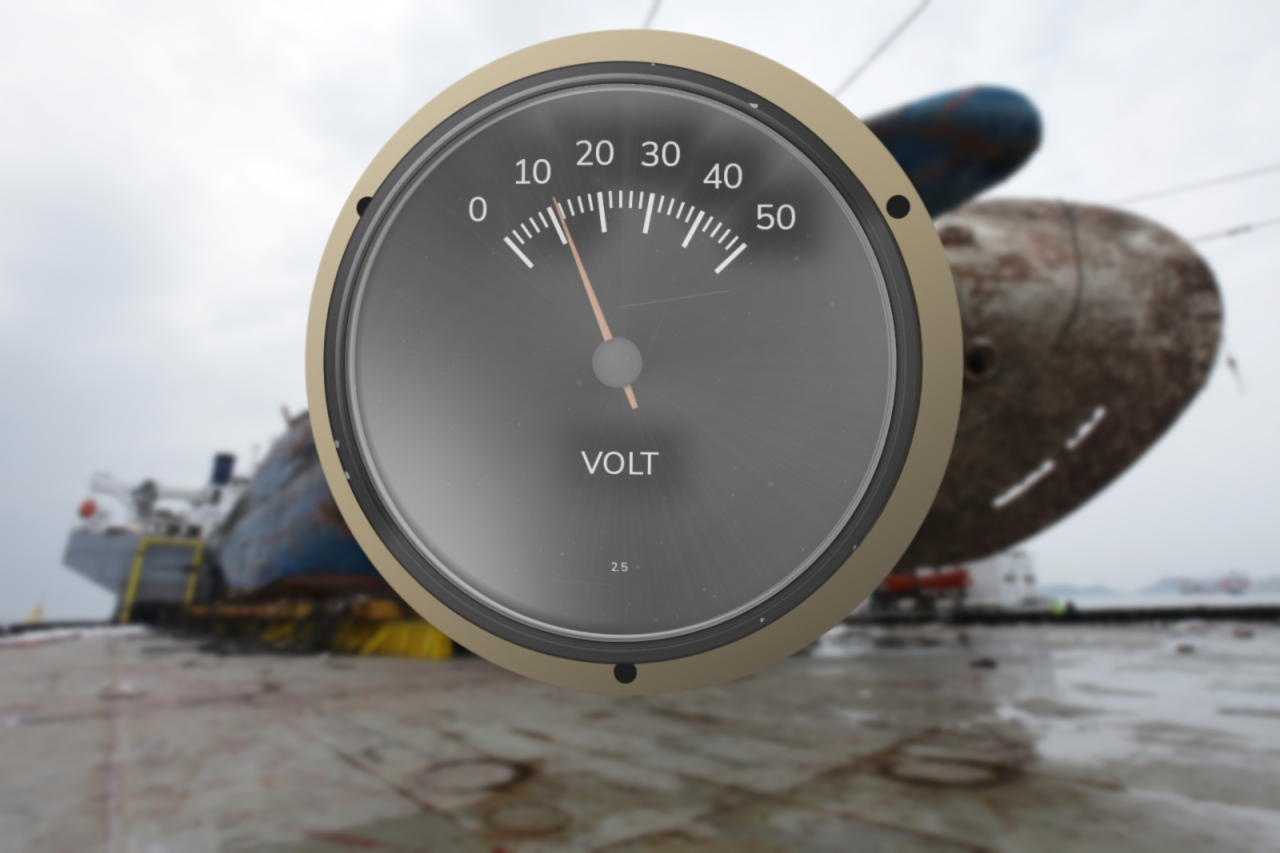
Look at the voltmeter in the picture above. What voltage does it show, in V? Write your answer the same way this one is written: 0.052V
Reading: 12V
